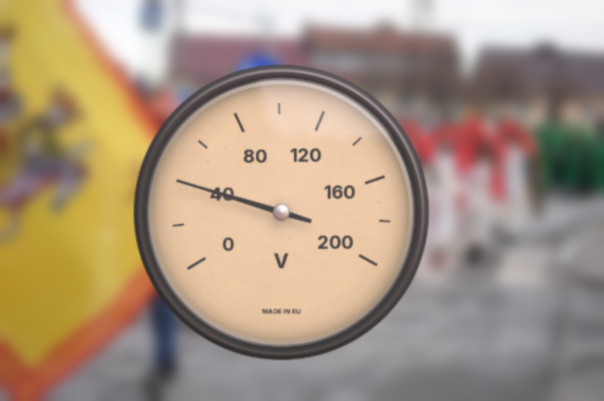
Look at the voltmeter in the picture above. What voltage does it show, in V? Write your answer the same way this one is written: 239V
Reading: 40V
